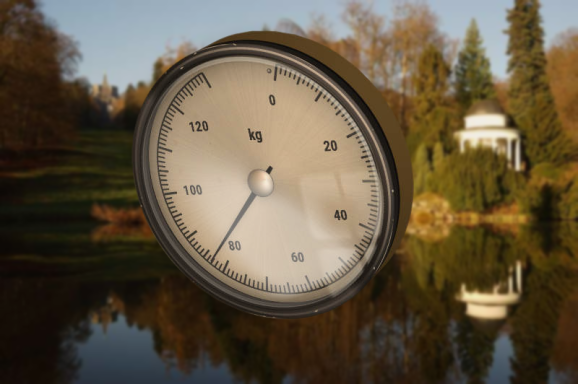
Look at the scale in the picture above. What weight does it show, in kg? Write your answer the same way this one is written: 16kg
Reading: 83kg
